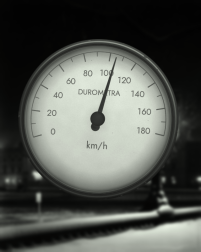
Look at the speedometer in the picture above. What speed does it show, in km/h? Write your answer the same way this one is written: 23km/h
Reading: 105km/h
